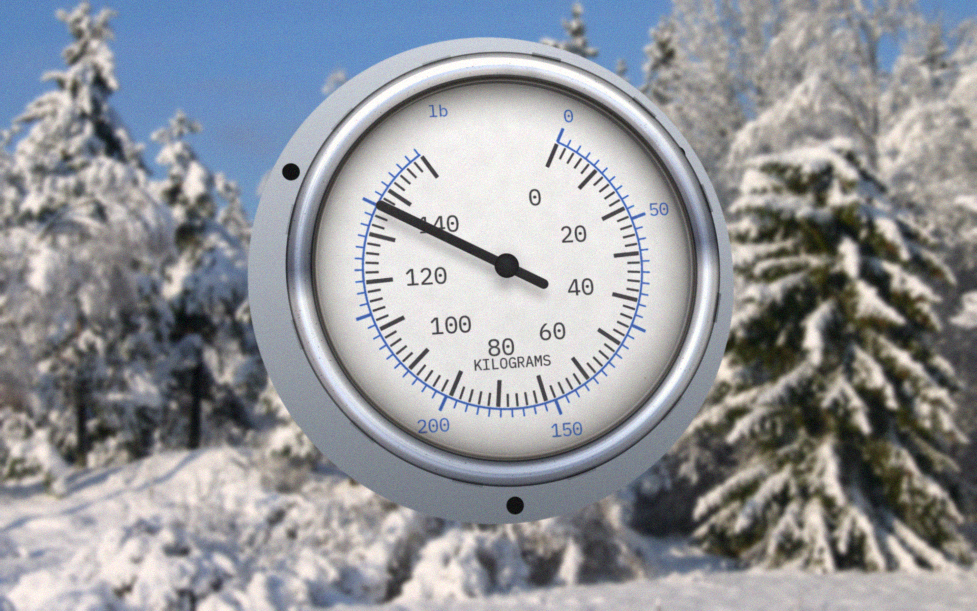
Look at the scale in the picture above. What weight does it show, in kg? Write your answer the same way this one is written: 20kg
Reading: 136kg
